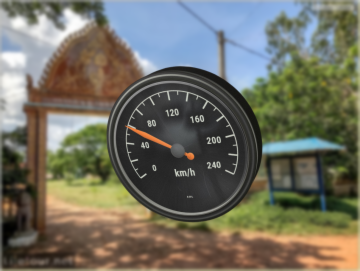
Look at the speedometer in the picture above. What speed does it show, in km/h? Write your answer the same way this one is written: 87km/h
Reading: 60km/h
